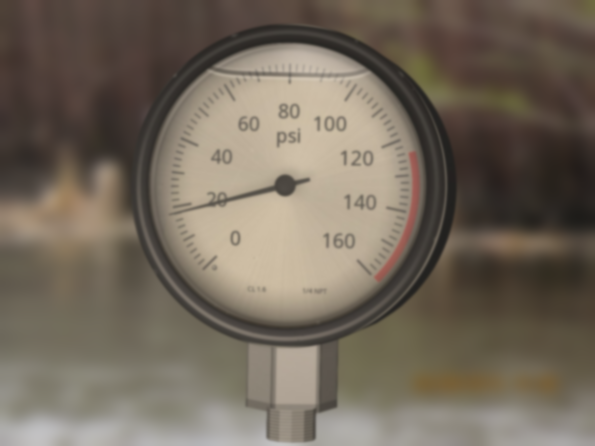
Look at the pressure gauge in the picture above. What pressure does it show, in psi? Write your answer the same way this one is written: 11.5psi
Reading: 18psi
